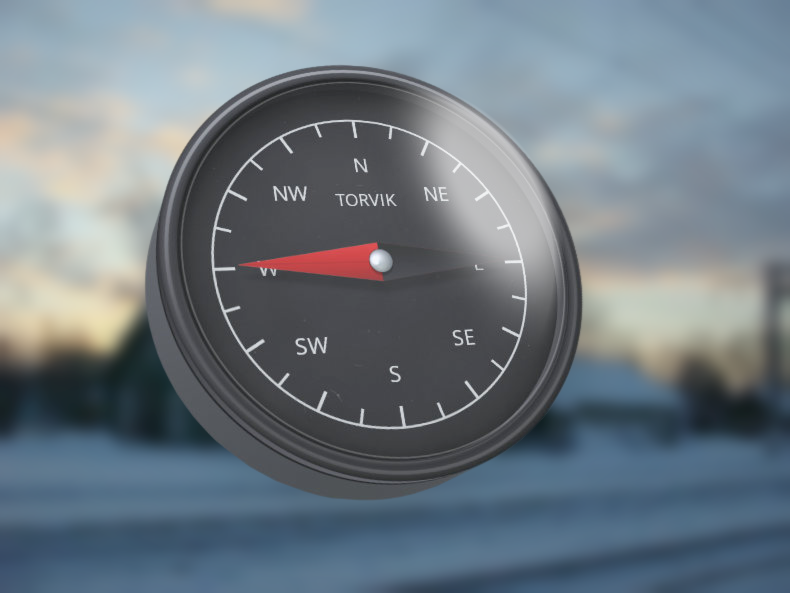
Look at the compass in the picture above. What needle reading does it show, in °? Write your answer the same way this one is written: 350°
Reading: 270°
